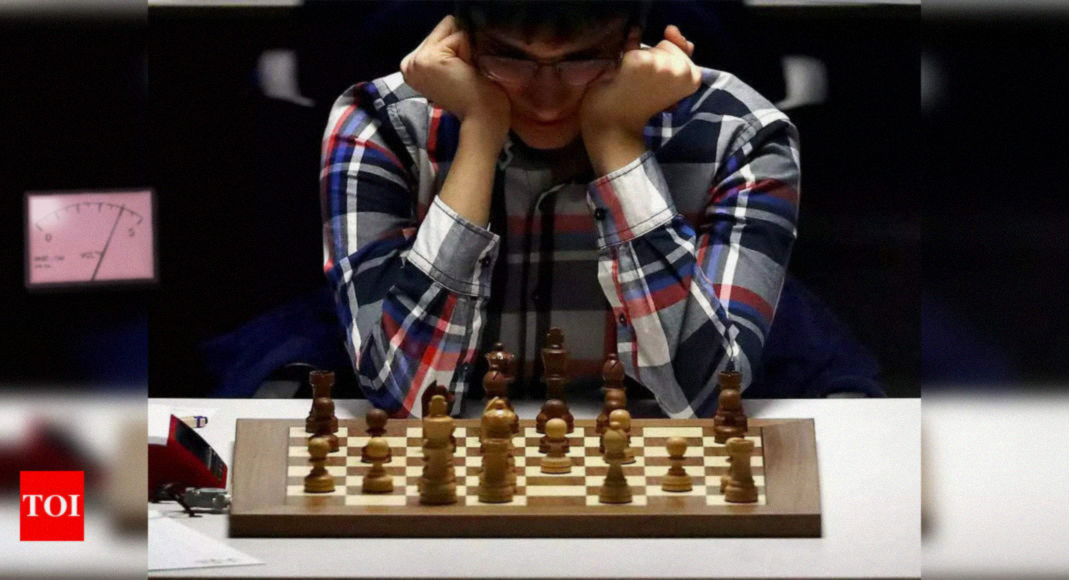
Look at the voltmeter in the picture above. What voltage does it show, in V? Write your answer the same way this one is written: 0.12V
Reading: 4V
